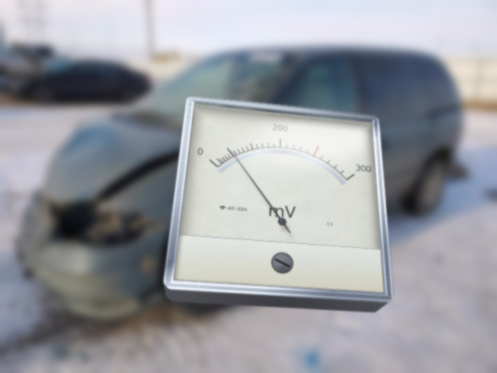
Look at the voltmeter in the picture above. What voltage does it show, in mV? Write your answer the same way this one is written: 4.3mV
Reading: 100mV
